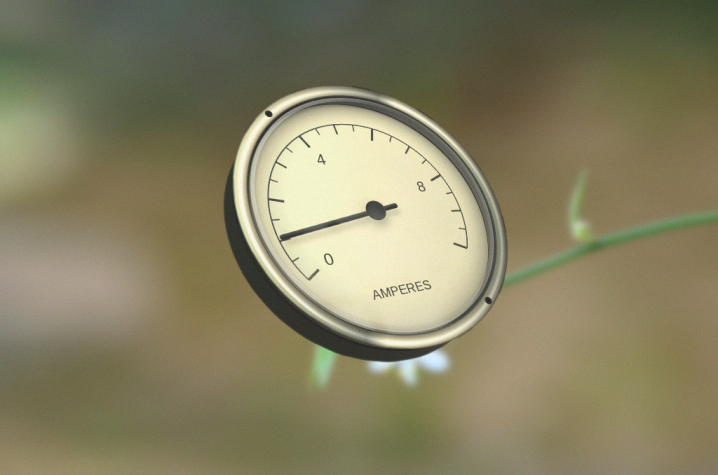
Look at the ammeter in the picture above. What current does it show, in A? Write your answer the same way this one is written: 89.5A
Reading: 1A
